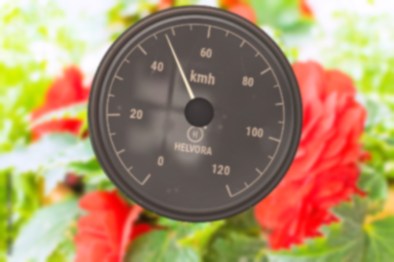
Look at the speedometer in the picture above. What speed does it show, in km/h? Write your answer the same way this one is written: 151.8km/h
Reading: 47.5km/h
